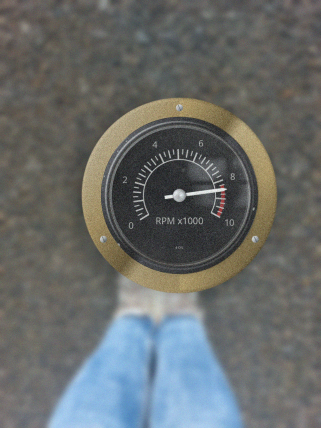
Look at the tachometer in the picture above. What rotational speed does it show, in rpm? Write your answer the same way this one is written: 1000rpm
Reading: 8500rpm
